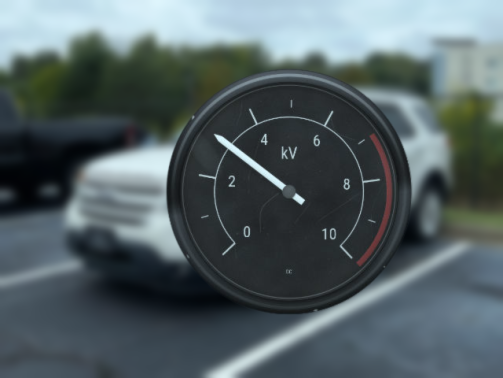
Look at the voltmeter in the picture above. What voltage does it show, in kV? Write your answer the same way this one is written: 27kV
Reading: 3kV
